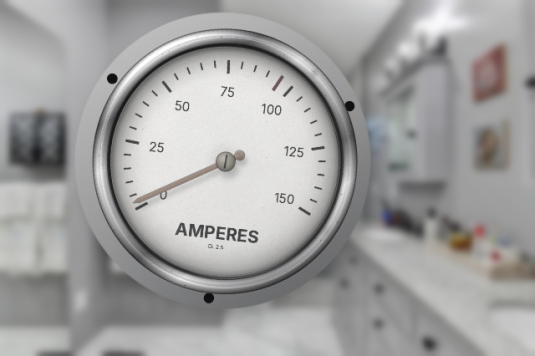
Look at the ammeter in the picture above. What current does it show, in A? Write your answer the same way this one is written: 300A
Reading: 2.5A
